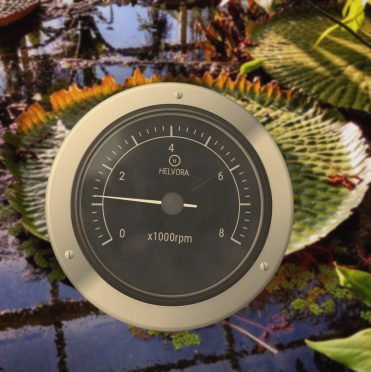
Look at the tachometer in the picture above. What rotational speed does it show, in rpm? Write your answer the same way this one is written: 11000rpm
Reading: 1200rpm
